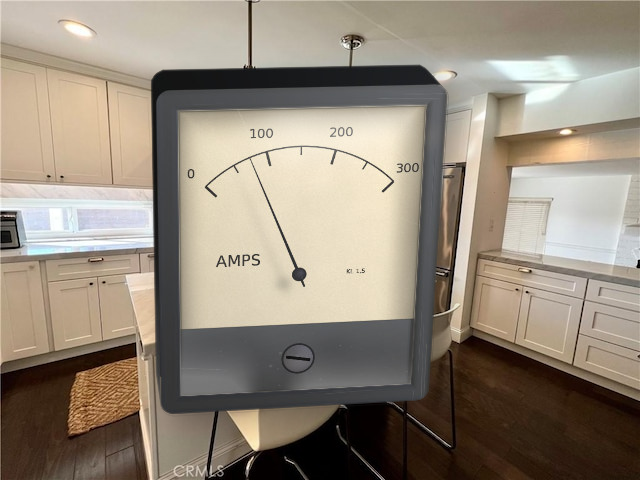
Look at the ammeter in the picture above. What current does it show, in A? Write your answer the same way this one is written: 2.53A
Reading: 75A
